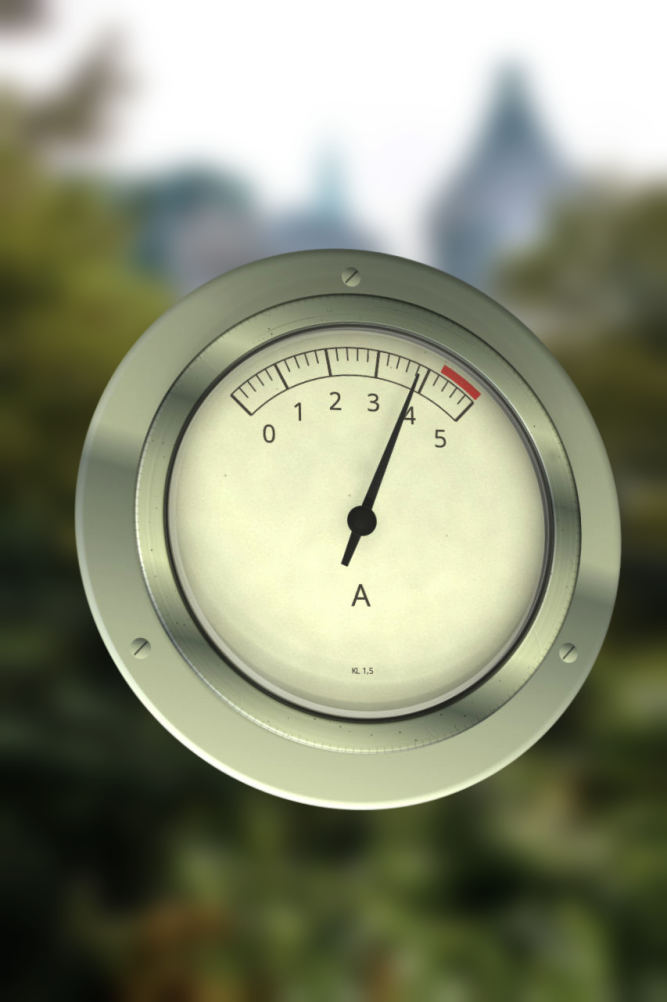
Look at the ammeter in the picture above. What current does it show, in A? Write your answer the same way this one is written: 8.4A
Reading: 3.8A
